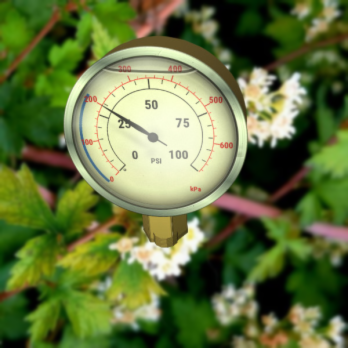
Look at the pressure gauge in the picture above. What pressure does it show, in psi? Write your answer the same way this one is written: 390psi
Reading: 30psi
